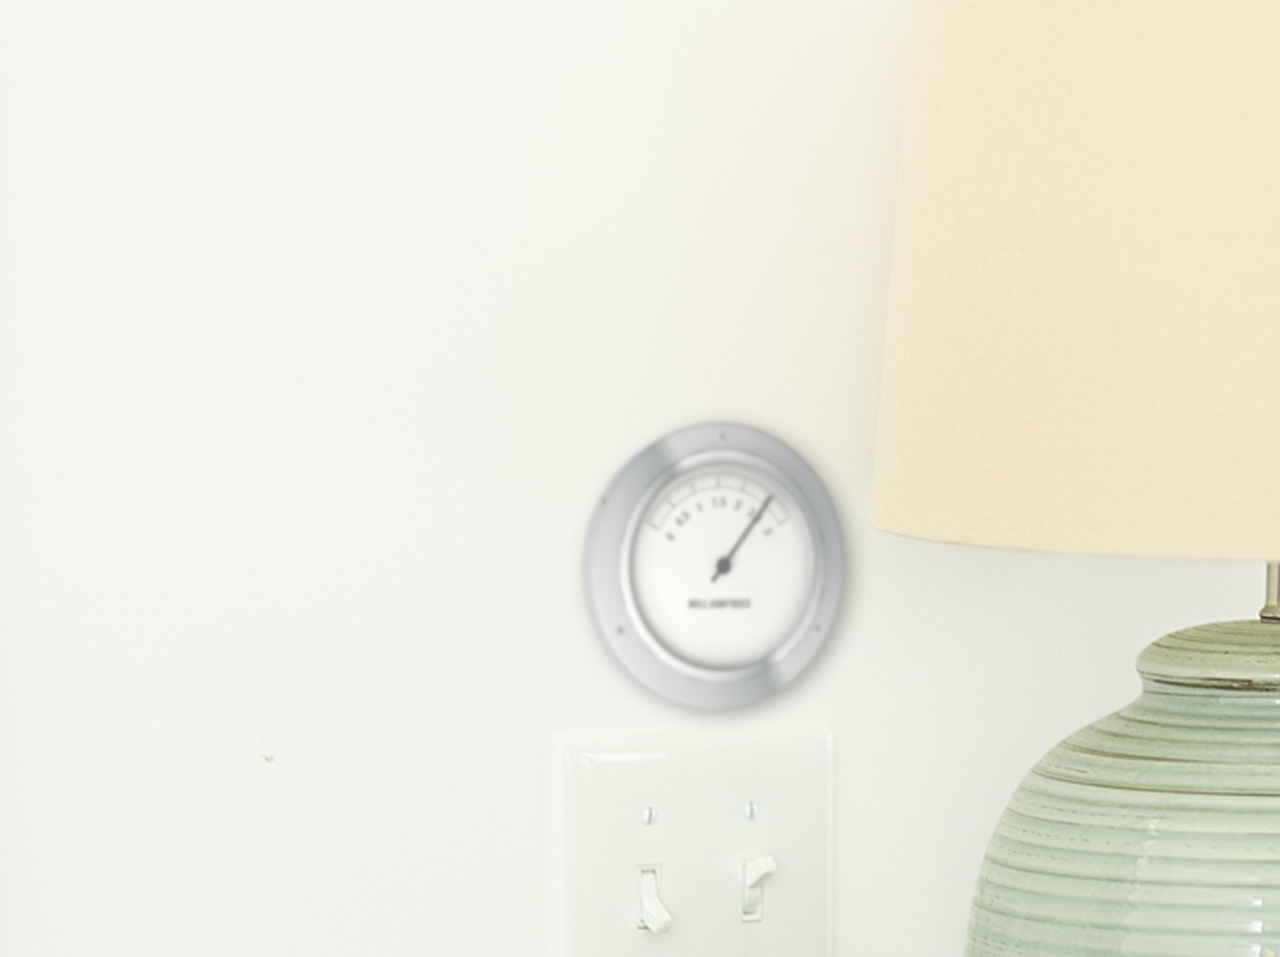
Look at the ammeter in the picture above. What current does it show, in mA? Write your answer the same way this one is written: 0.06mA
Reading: 2.5mA
